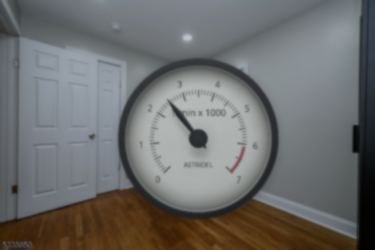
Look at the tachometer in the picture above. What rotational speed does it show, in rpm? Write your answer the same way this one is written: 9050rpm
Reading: 2500rpm
